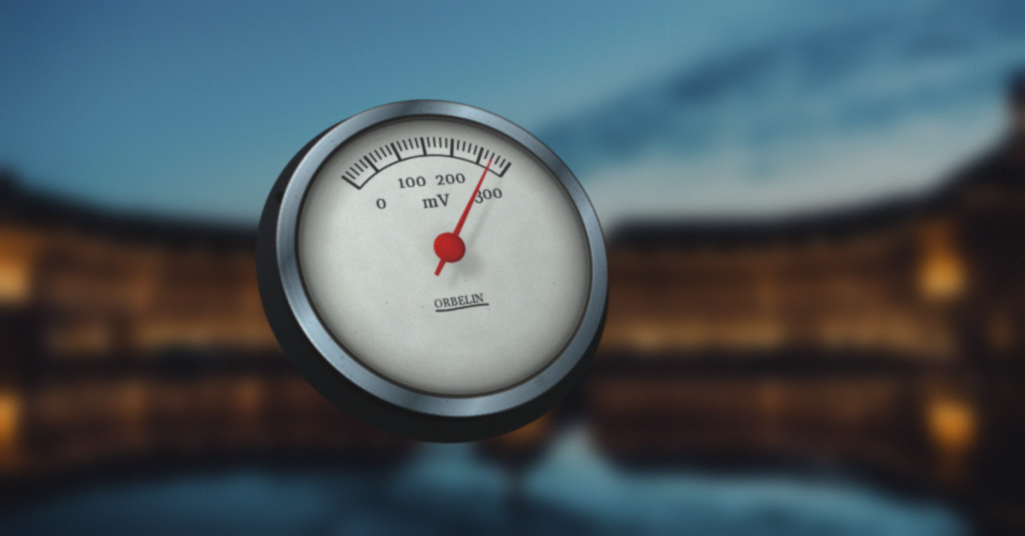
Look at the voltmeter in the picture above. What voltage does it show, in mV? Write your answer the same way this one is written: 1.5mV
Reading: 270mV
